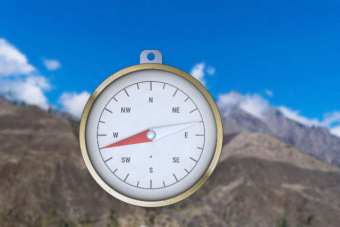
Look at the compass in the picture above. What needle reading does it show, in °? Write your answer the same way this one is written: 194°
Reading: 255°
